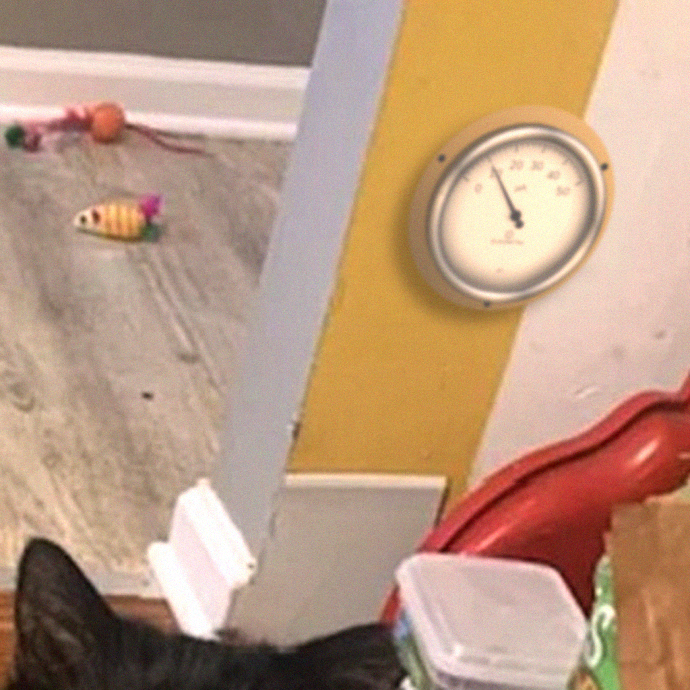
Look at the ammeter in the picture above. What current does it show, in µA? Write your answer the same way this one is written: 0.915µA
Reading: 10µA
